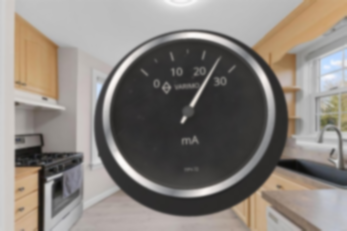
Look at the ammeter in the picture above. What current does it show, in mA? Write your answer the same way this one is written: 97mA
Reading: 25mA
